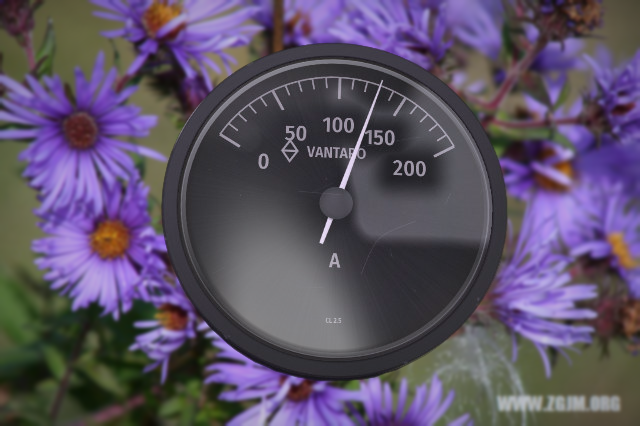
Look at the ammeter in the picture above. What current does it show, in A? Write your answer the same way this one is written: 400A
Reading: 130A
